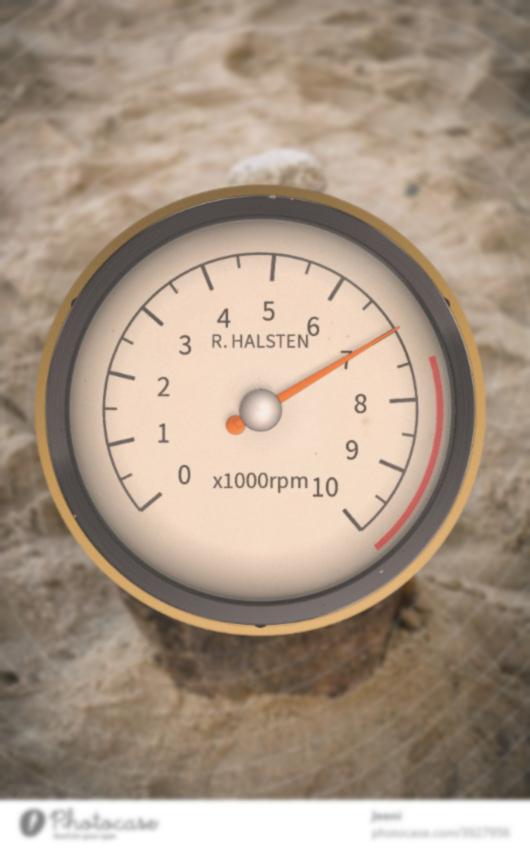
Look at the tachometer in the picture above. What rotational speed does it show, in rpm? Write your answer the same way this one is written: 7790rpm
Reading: 7000rpm
